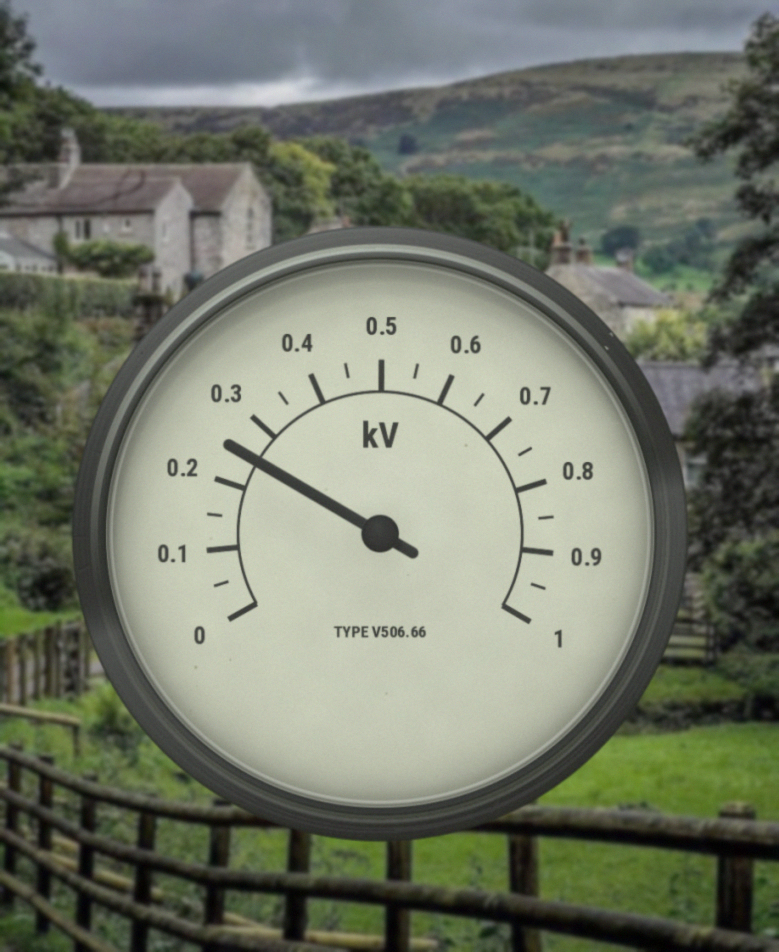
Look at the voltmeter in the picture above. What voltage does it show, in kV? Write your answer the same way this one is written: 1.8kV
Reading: 0.25kV
